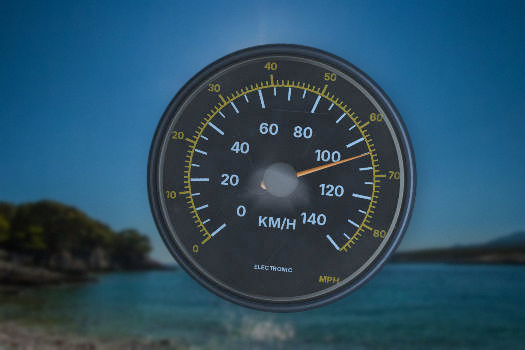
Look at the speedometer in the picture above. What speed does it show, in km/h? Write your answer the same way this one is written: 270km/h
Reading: 105km/h
